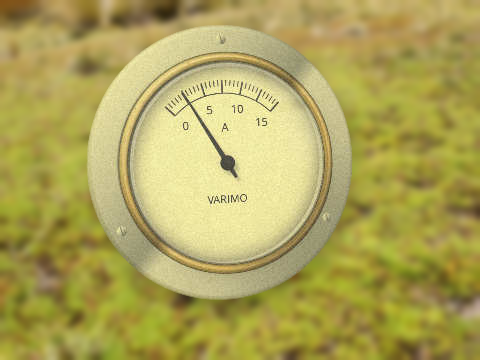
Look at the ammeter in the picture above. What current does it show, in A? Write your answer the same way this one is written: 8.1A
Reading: 2.5A
